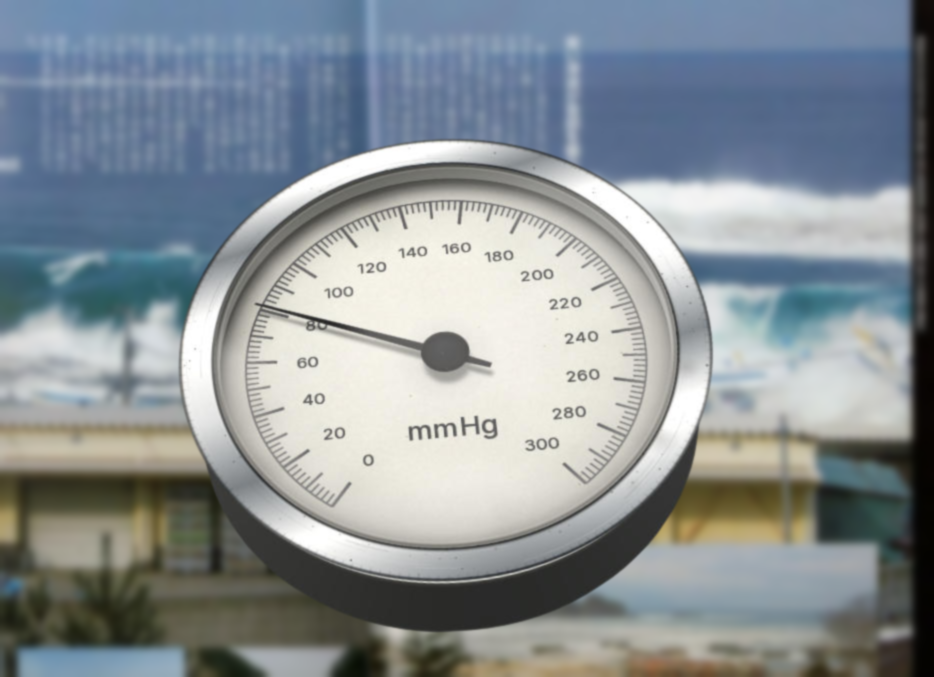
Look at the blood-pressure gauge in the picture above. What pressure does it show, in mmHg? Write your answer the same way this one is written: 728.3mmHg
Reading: 80mmHg
